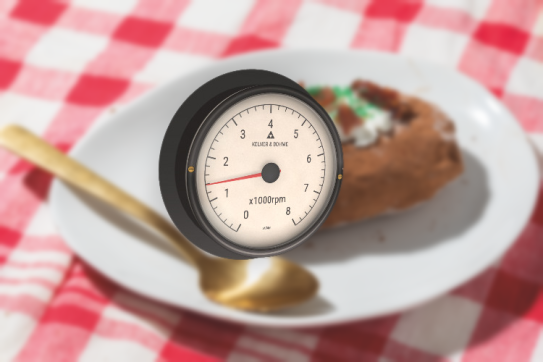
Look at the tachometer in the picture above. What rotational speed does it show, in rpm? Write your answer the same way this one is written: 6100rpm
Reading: 1400rpm
